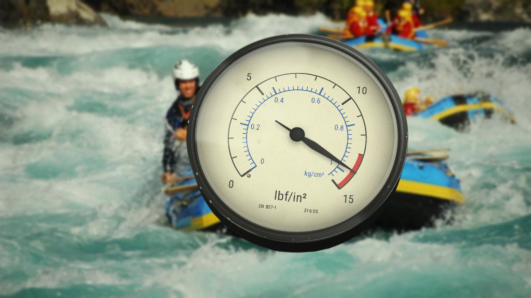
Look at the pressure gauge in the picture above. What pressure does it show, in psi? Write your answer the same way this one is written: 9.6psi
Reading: 14psi
